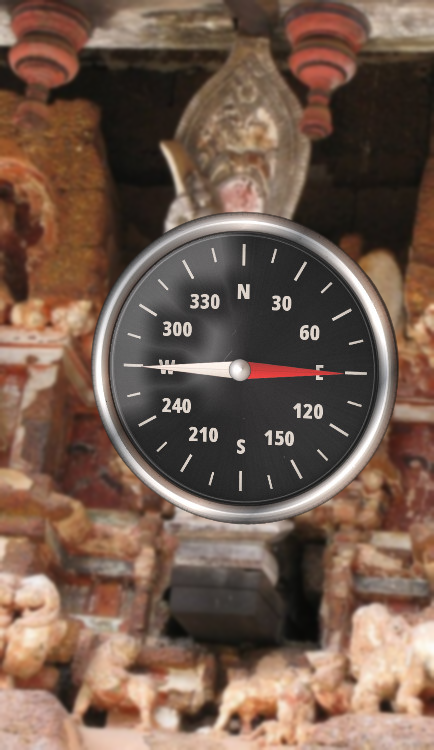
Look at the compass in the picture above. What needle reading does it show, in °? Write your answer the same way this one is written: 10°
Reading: 90°
